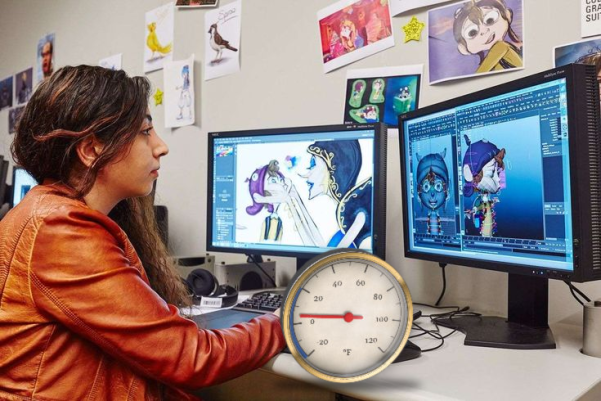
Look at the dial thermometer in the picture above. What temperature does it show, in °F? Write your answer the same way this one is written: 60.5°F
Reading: 5°F
